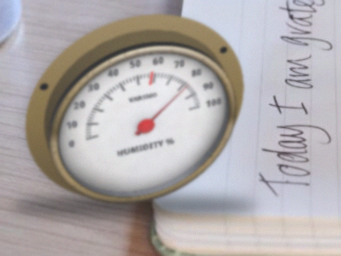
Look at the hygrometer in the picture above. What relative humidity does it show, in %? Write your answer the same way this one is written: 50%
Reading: 80%
